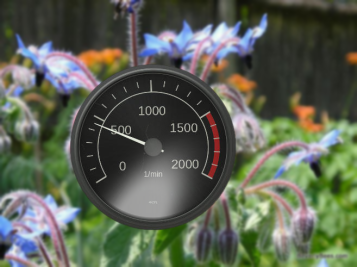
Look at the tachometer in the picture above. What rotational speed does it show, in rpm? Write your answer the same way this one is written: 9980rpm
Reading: 450rpm
